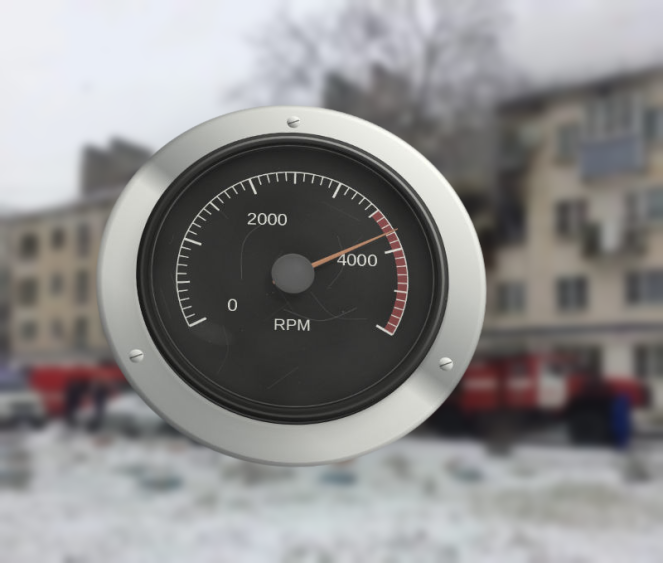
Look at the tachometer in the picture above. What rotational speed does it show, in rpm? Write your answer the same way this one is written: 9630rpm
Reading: 3800rpm
